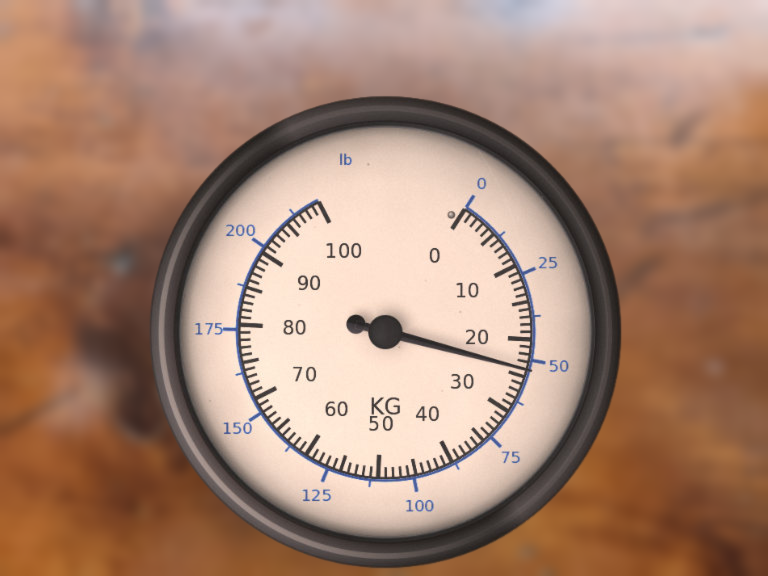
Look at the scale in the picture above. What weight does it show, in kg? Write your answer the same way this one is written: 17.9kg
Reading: 24kg
